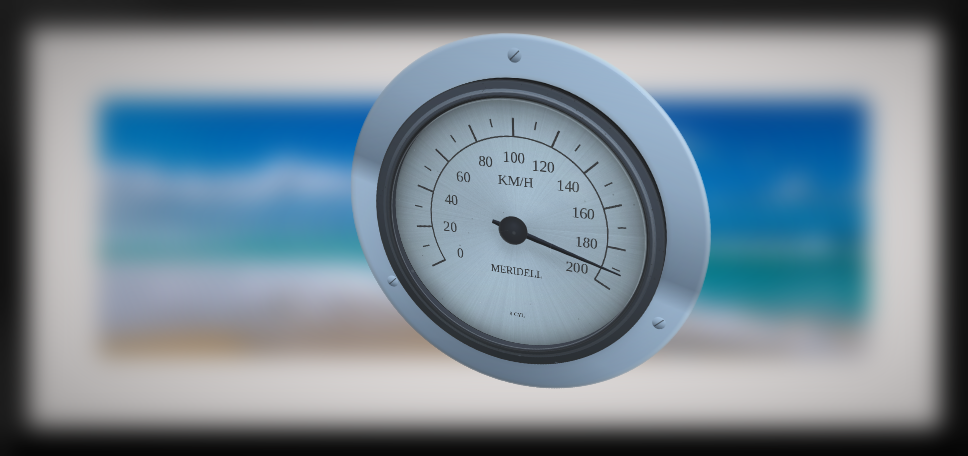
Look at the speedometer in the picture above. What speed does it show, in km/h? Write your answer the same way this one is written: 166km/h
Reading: 190km/h
